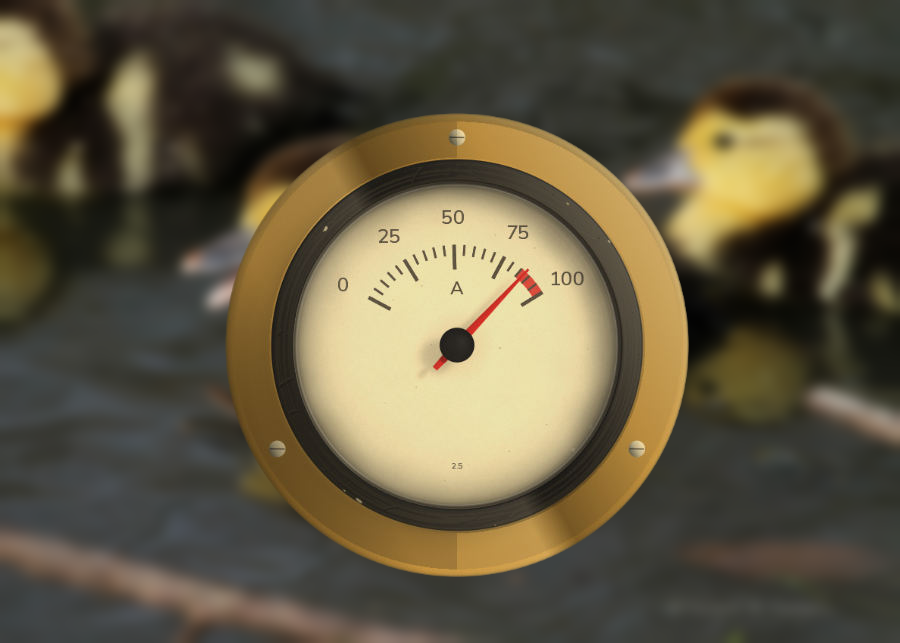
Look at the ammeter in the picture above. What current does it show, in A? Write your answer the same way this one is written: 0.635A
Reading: 87.5A
